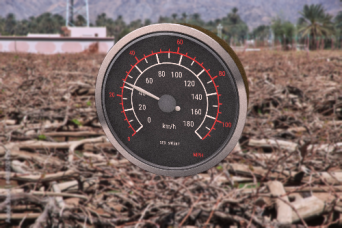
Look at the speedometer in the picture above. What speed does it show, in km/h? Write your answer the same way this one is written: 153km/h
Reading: 45km/h
